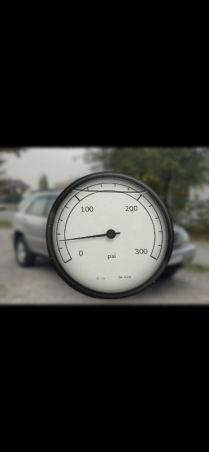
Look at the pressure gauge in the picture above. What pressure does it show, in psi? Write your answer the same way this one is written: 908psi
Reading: 30psi
